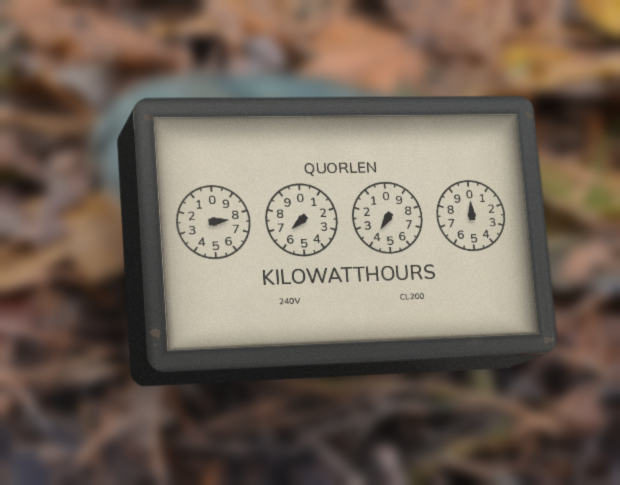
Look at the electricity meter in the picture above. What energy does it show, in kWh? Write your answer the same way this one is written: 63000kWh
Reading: 7640kWh
